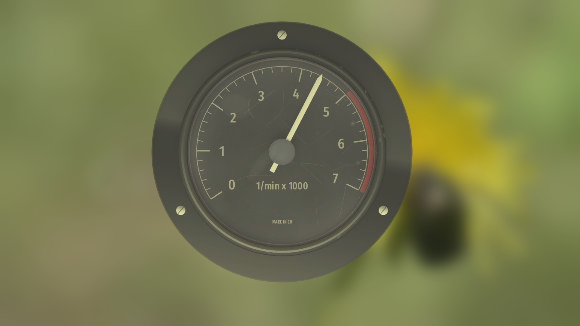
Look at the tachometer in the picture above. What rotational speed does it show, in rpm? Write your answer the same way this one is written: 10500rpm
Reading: 4400rpm
